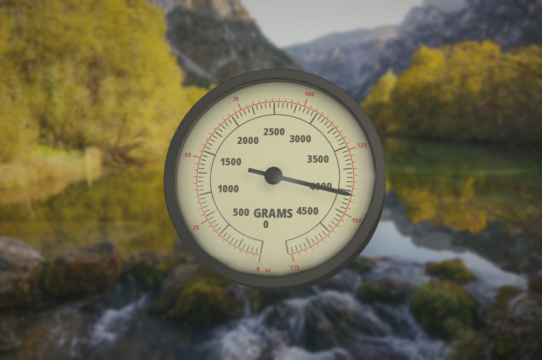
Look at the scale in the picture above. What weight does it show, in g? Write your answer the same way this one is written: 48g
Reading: 4050g
